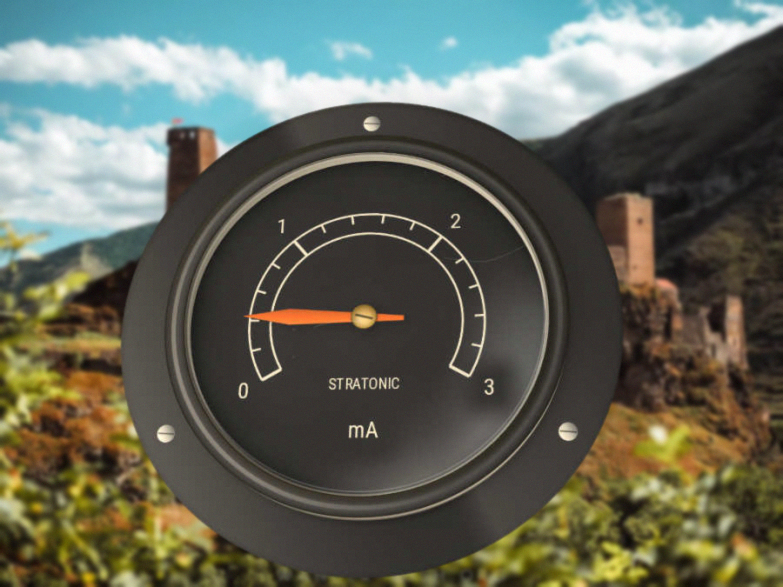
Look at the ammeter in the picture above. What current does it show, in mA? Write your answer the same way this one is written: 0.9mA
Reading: 0.4mA
